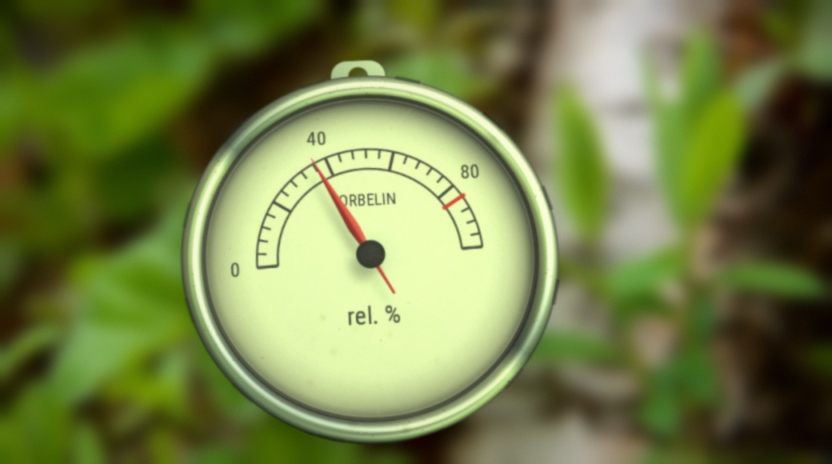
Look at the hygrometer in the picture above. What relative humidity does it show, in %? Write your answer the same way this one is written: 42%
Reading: 36%
